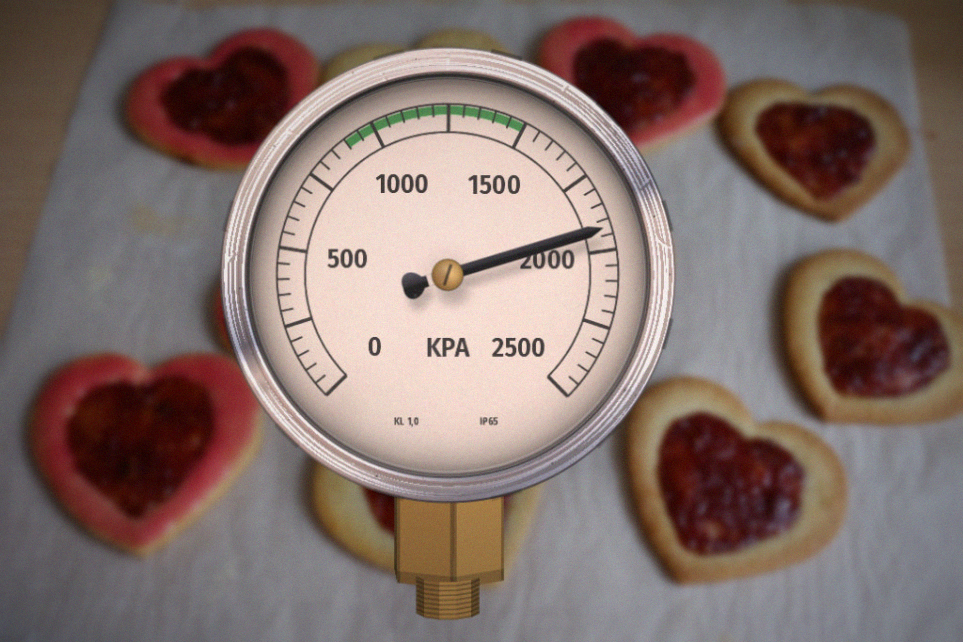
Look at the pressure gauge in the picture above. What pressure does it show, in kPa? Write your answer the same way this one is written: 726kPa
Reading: 1925kPa
